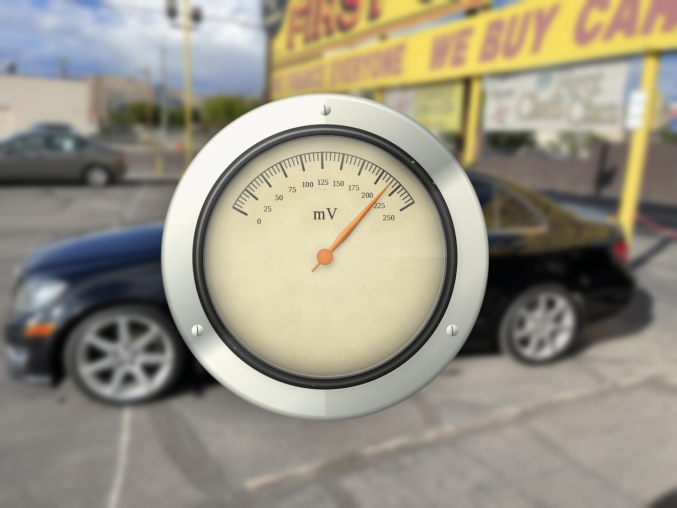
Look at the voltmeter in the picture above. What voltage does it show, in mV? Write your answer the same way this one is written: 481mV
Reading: 215mV
